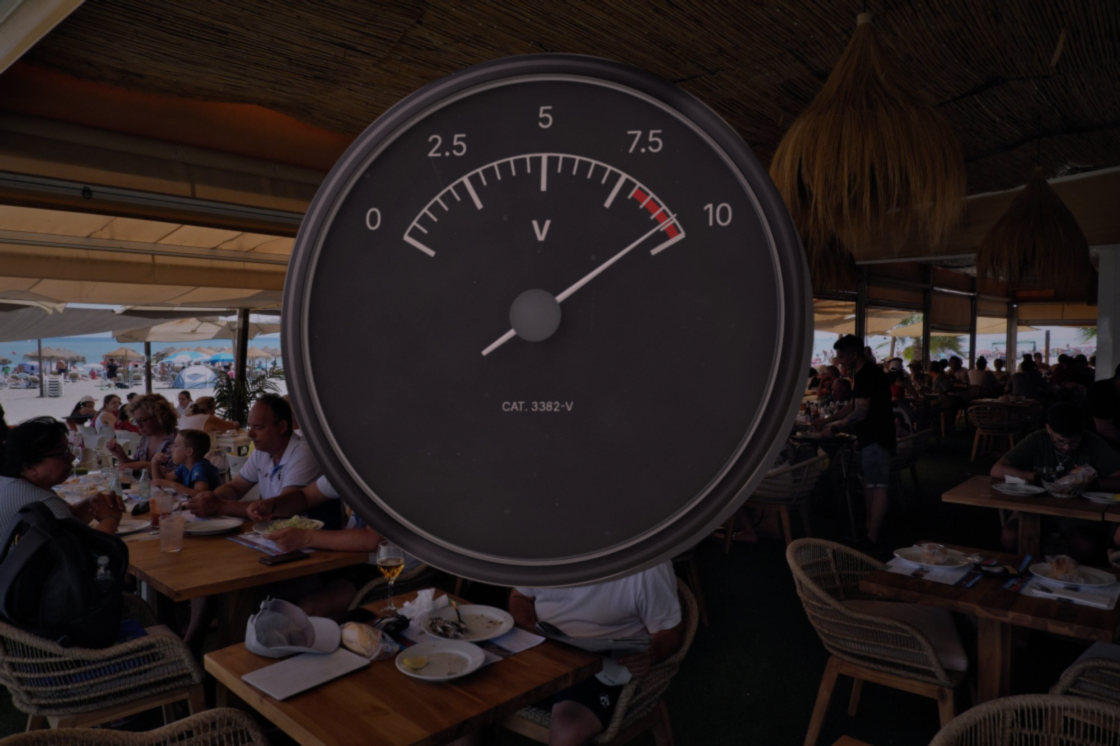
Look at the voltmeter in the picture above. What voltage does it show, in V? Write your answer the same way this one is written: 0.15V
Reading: 9.5V
